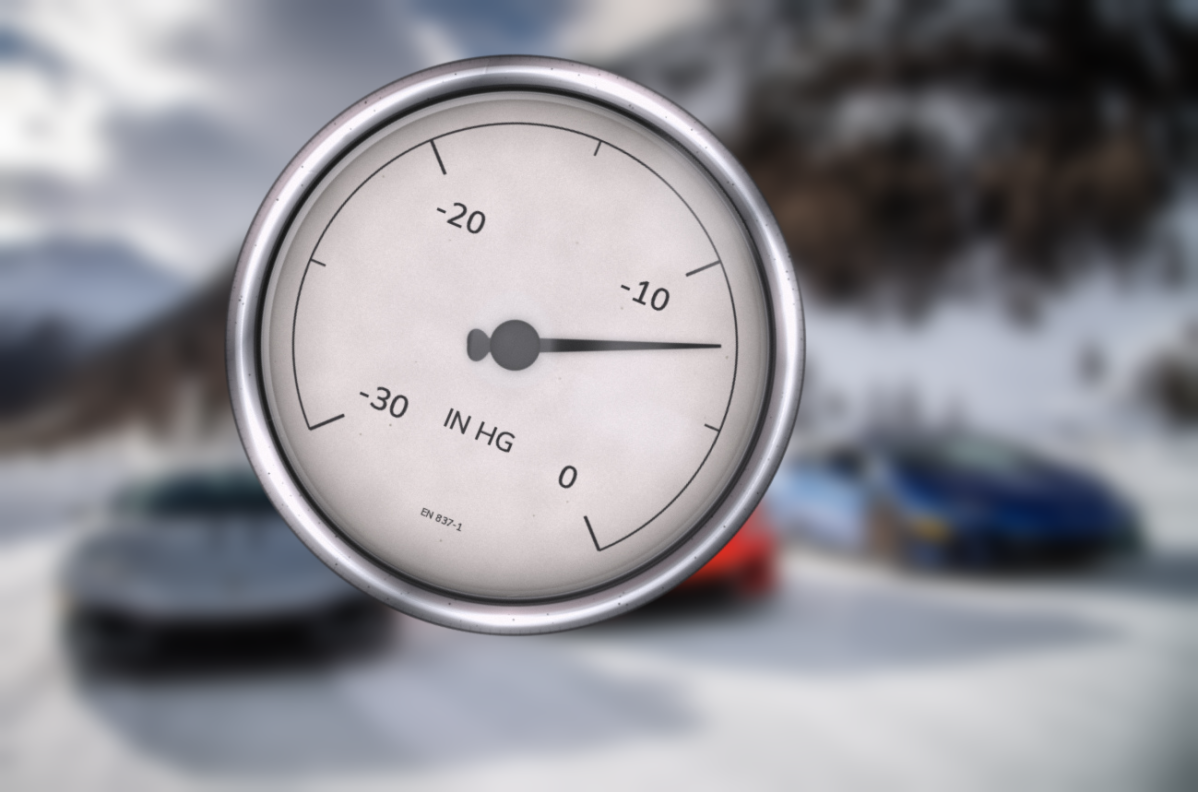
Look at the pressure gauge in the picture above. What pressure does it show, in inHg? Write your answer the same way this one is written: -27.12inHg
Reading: -7.5inHg
